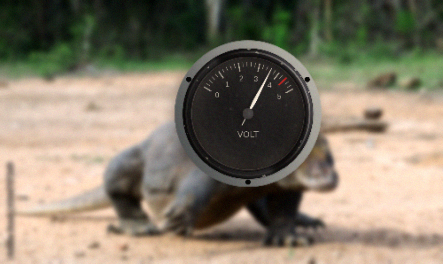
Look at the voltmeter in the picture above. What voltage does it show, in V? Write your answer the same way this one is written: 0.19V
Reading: 3.6V
